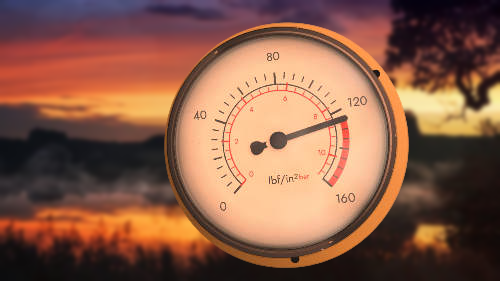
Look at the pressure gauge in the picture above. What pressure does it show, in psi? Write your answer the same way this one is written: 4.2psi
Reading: 125psi
